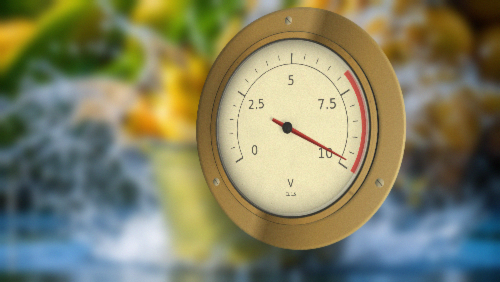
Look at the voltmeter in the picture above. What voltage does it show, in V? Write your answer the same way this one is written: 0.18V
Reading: 9.75V
